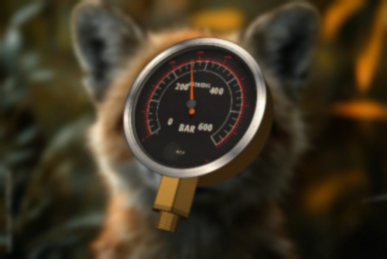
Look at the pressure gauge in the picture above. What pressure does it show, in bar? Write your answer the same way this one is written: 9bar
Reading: 260bar
